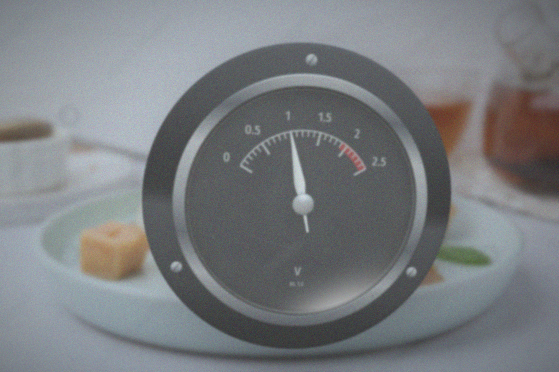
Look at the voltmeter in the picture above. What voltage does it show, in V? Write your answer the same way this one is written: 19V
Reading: 1V
